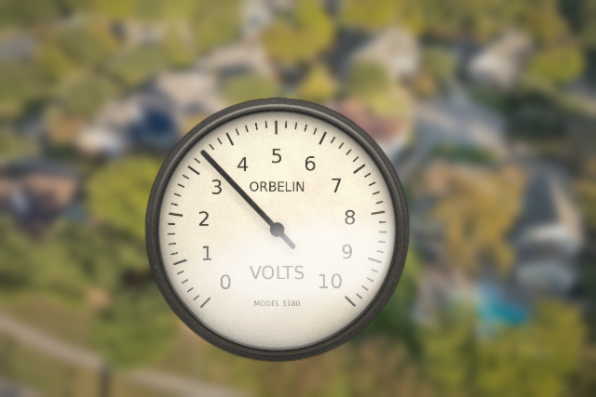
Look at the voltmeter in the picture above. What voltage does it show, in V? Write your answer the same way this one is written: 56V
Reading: 3.4V
